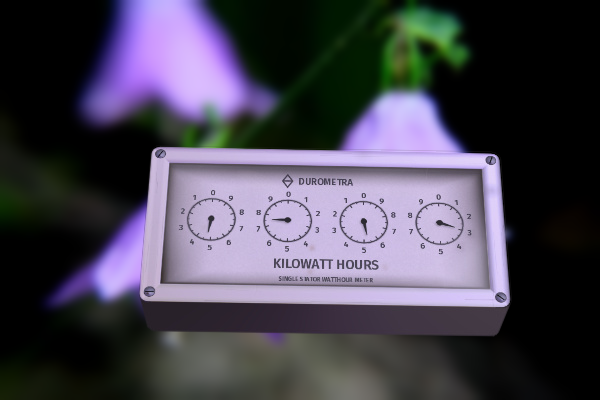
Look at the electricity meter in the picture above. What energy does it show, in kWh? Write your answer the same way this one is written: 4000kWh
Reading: 4753kWh
